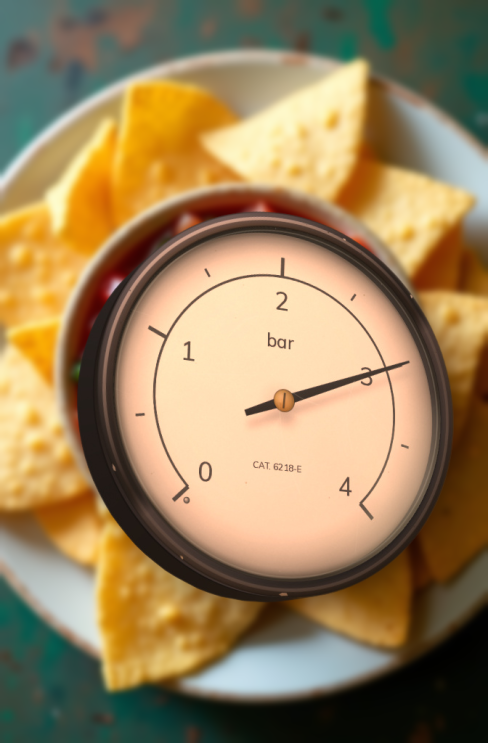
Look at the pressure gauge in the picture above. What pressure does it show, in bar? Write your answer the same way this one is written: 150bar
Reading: 3bar
